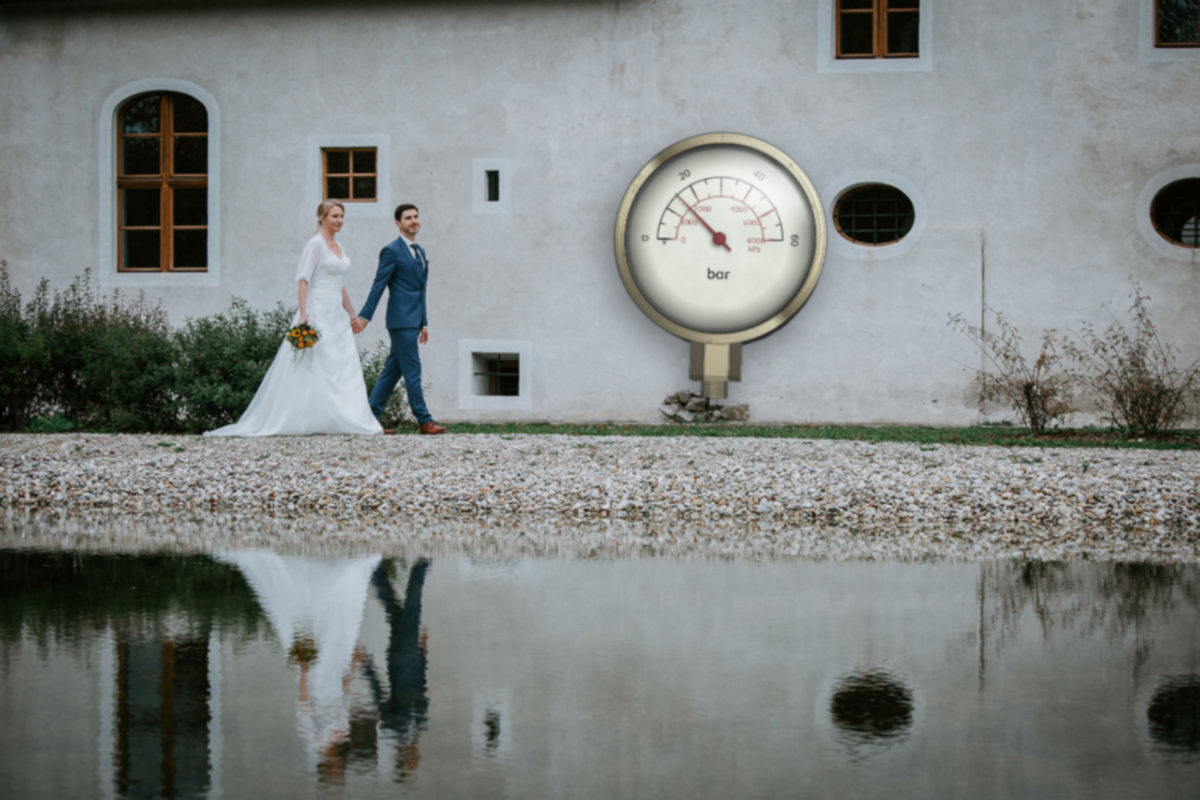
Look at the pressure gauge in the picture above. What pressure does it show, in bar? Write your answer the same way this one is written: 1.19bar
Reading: 15bar
